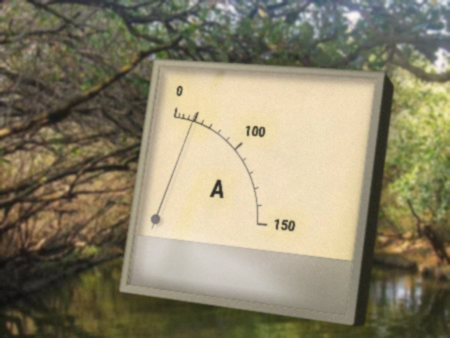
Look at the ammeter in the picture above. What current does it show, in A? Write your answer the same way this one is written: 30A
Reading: 50A
